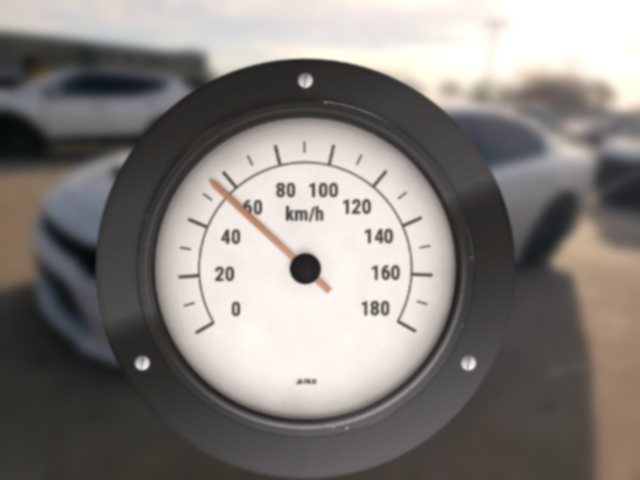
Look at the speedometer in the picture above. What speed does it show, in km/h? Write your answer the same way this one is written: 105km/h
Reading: 55km/h
